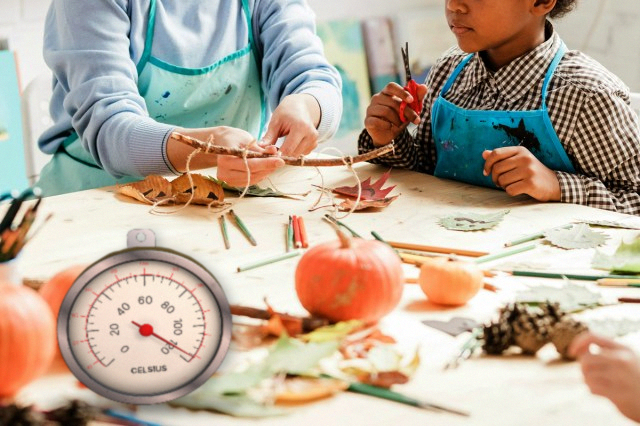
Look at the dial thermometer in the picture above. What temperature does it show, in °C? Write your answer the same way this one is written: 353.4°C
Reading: 116°C
